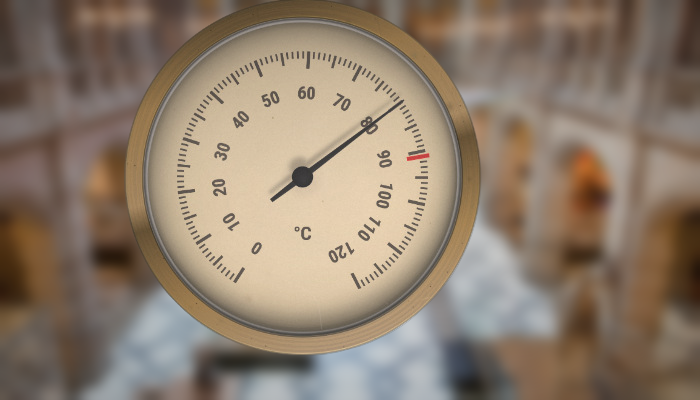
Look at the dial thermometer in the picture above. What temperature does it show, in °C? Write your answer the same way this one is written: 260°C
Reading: 80°C
